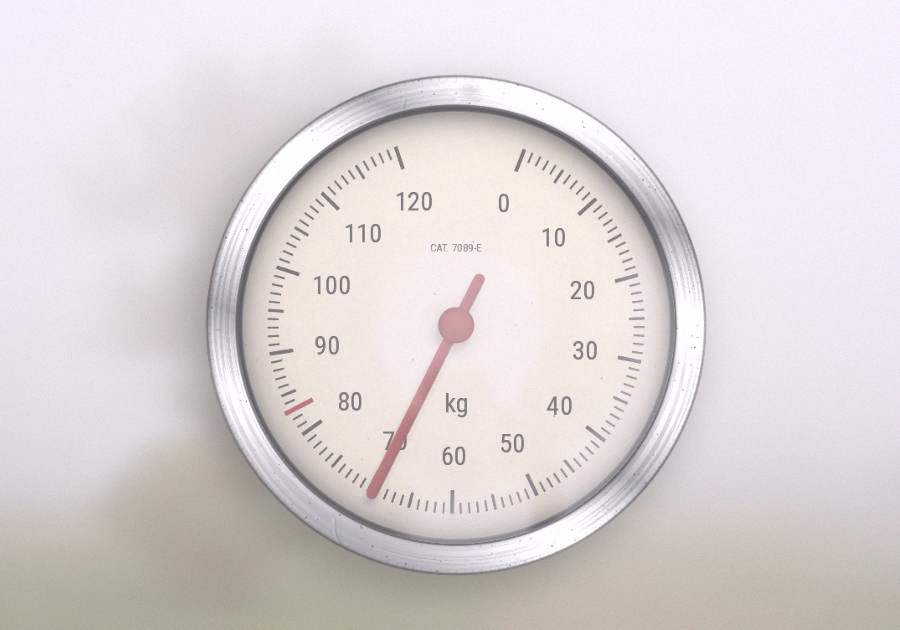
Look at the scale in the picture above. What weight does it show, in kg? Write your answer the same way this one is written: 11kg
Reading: 69.5kg
